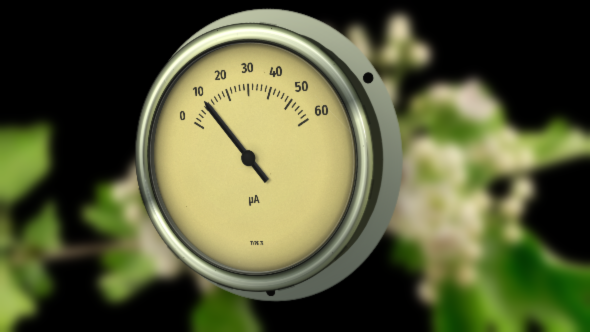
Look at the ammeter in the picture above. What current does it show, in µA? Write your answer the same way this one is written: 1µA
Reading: 10µA
